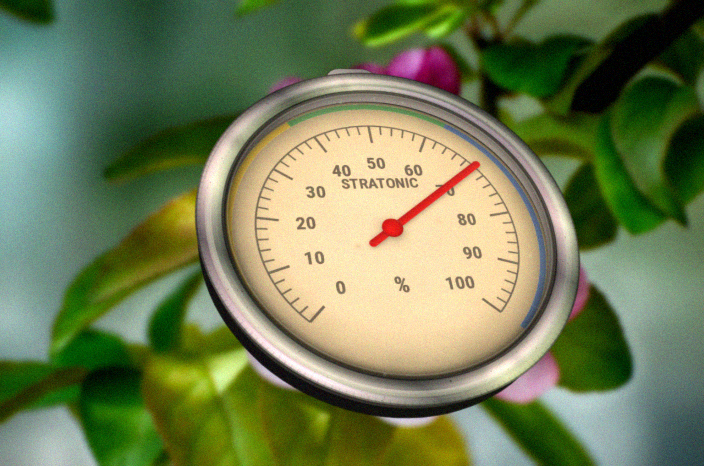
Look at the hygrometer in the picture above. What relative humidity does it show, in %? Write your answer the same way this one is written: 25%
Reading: 70%
